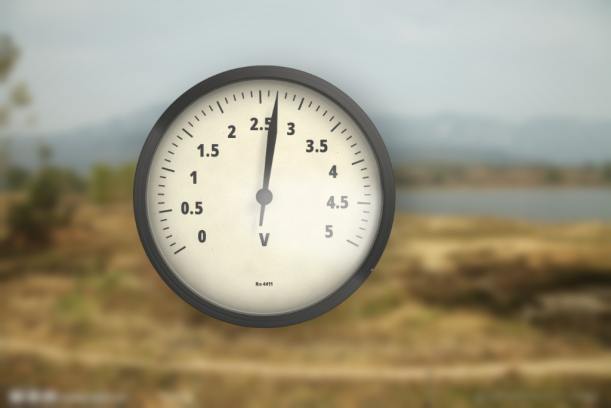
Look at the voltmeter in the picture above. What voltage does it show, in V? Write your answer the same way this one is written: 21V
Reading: 2.7V
